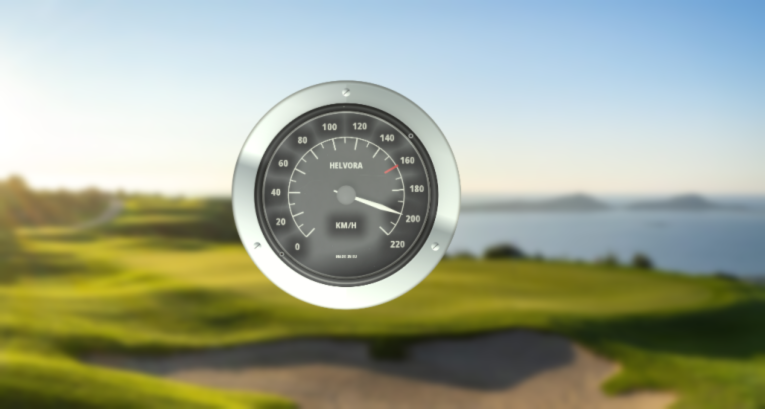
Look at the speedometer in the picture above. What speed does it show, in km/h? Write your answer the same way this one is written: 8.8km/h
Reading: 200km/h
